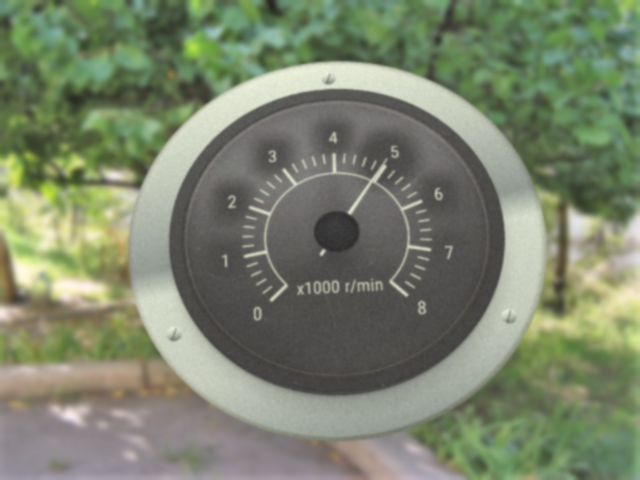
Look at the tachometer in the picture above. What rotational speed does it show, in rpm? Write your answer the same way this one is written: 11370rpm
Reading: 5000rpm
